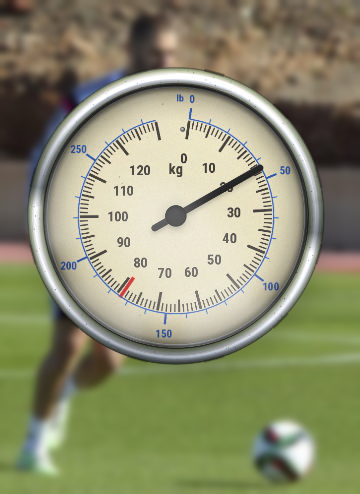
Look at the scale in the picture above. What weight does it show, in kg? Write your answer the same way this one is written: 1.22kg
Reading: 20kg
